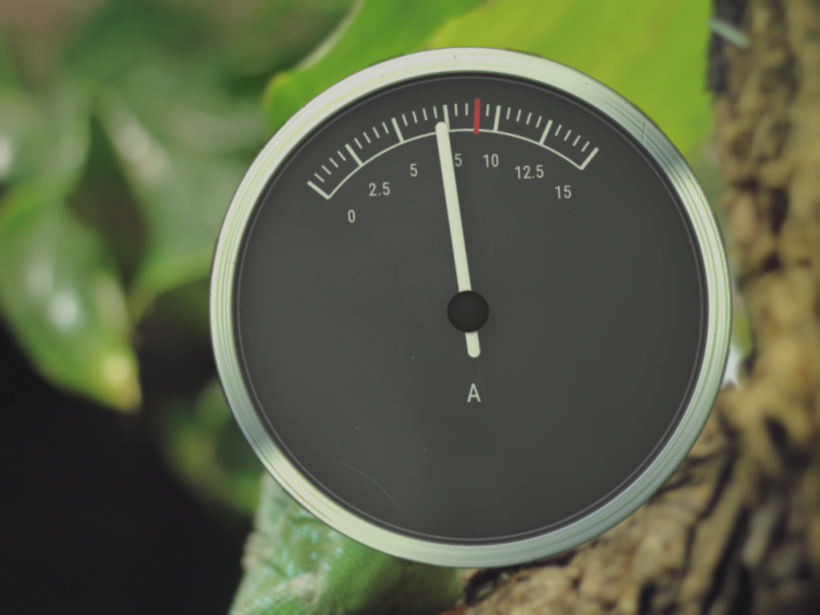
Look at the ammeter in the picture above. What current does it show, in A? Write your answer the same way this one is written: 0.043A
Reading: 7.25A
